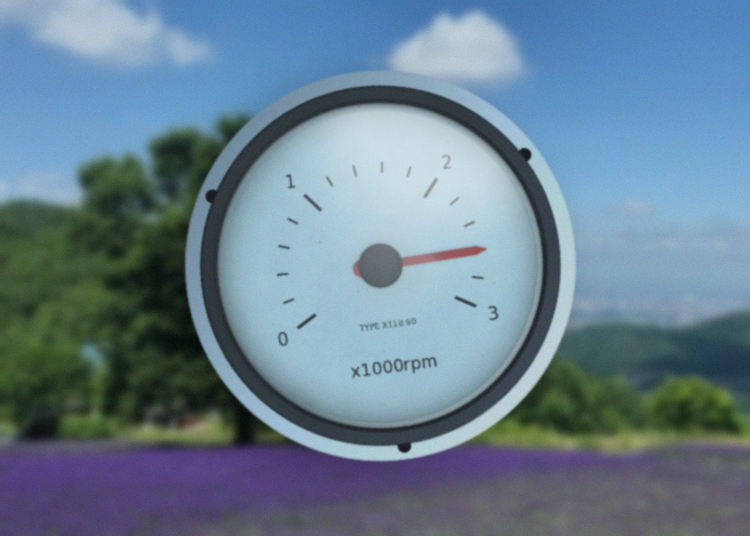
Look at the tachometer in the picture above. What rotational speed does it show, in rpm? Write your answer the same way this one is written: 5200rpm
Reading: 2600rpm
